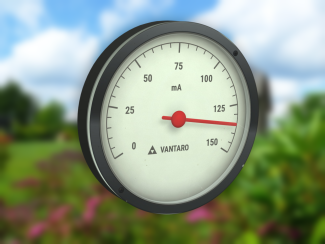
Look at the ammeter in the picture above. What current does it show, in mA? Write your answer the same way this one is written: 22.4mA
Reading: 135mA
